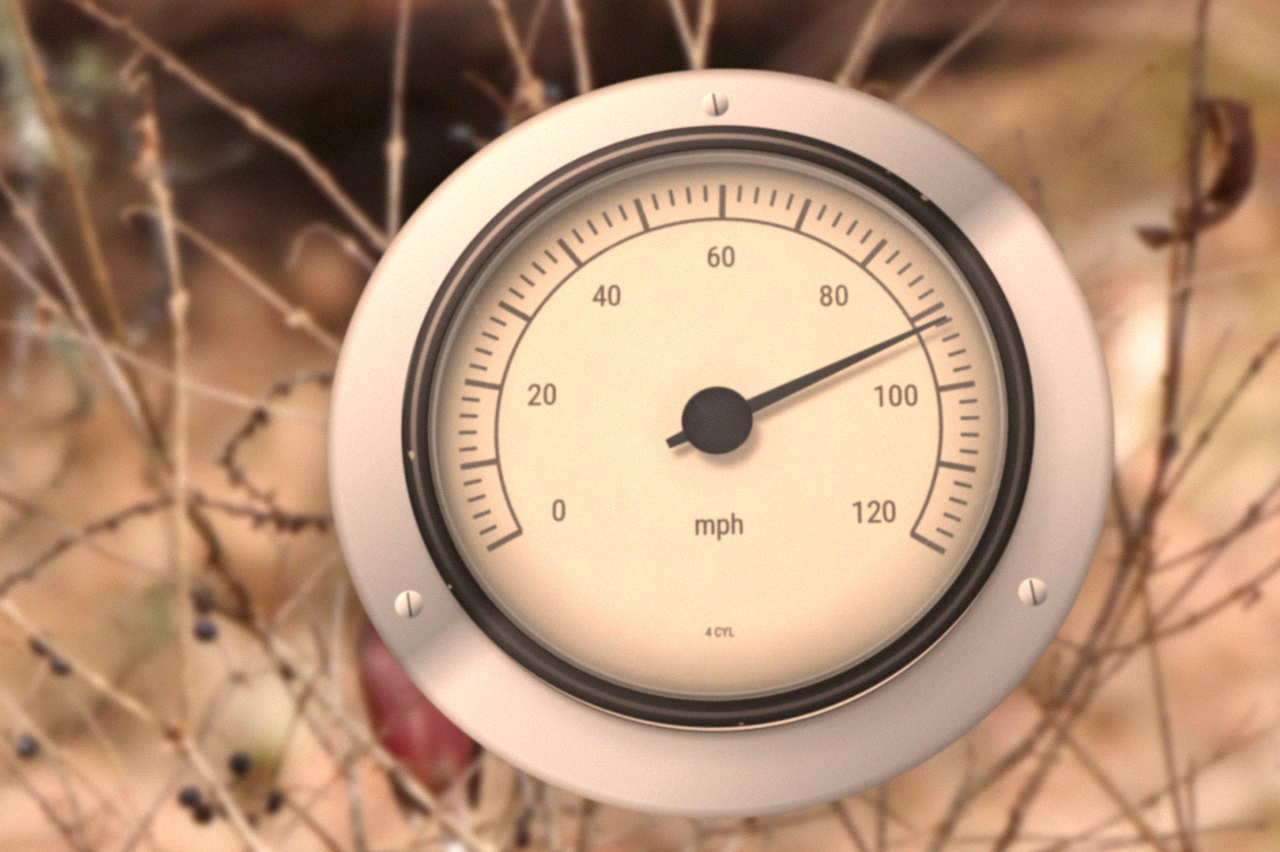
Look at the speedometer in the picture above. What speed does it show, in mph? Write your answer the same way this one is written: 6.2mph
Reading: 92mph
